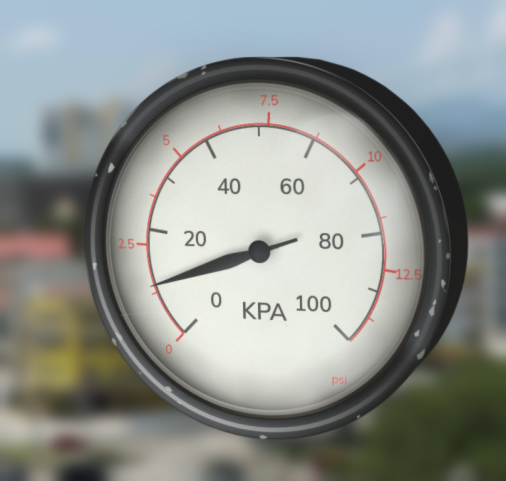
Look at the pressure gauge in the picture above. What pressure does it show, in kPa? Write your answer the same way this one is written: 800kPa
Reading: 10kPa
